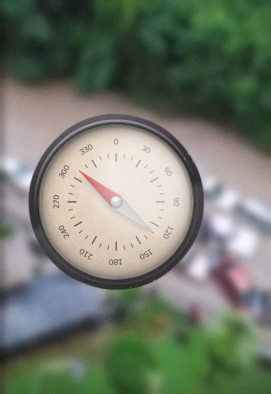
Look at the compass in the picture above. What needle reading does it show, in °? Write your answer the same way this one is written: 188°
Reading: 310°
